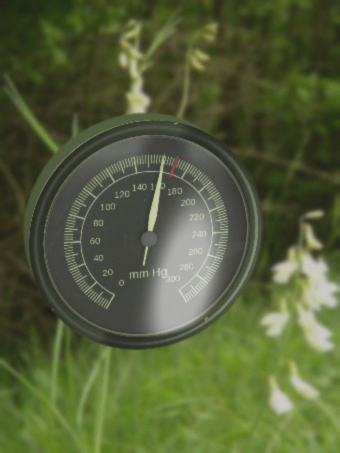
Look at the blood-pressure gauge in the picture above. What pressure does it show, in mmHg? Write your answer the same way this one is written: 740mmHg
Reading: 160mmHg
